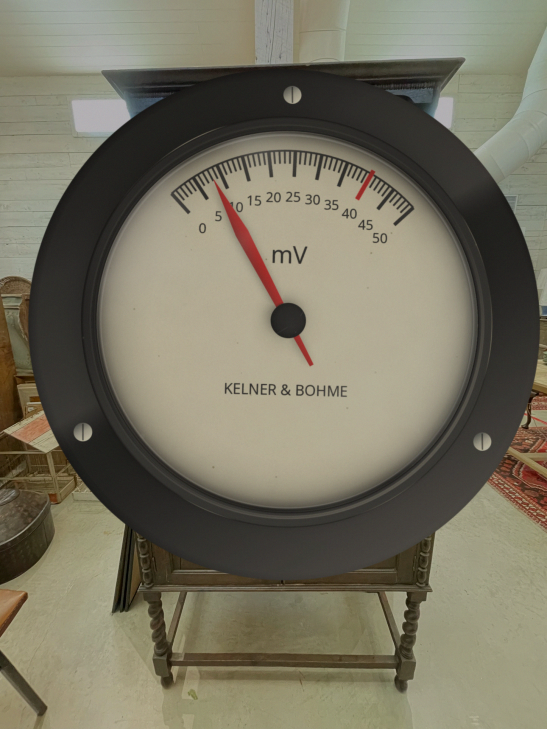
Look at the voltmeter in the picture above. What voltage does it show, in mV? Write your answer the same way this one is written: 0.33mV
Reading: 8mV
